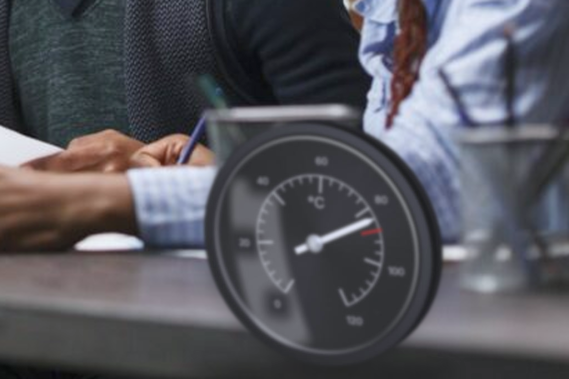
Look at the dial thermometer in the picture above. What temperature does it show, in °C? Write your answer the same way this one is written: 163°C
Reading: 84°C
